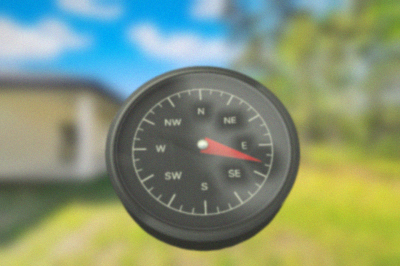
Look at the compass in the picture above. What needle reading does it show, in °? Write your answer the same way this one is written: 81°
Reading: 110°
